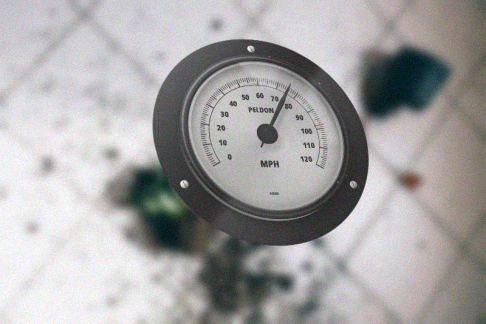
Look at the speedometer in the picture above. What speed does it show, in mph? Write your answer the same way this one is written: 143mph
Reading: 75mph
